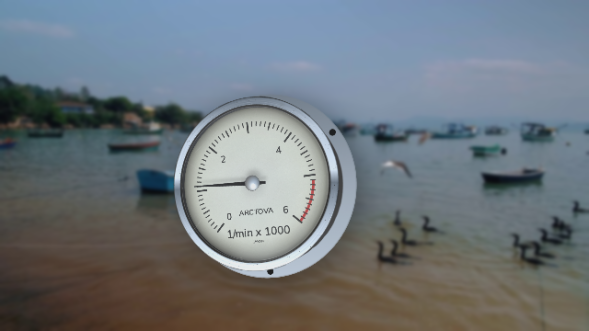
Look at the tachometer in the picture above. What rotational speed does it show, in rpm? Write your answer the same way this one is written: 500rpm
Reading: 1100rpm
